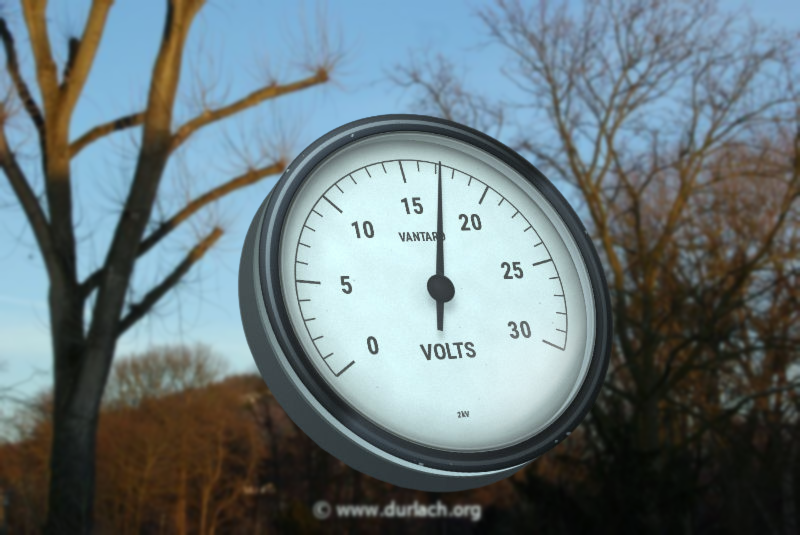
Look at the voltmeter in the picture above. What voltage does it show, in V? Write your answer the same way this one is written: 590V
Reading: 17V
